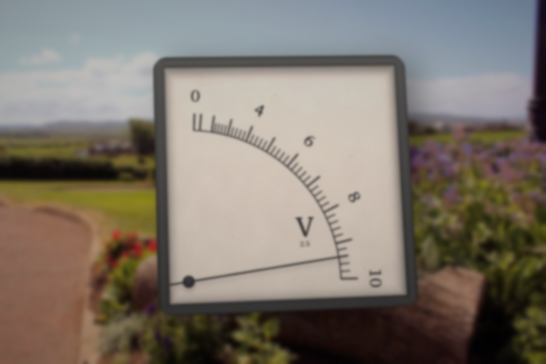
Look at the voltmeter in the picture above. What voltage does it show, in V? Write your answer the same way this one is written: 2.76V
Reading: 9.4V
